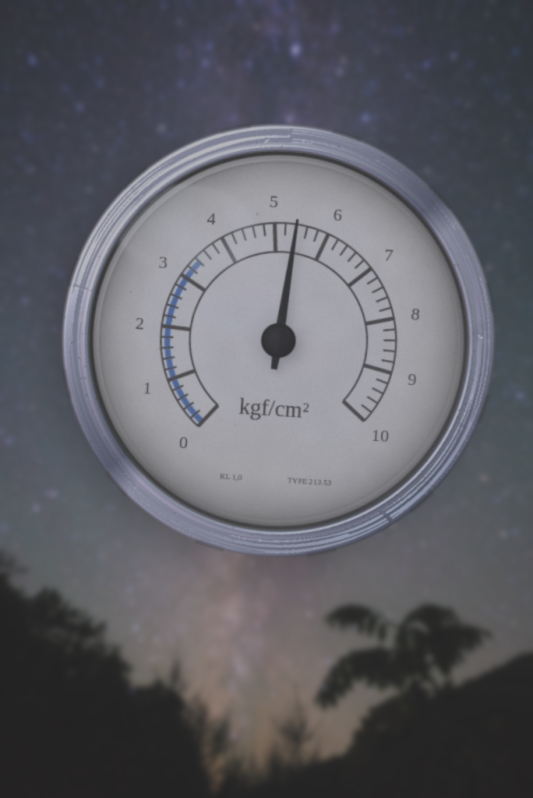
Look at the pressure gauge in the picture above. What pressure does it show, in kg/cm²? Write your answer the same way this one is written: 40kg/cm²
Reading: 5.4kg/cm²
